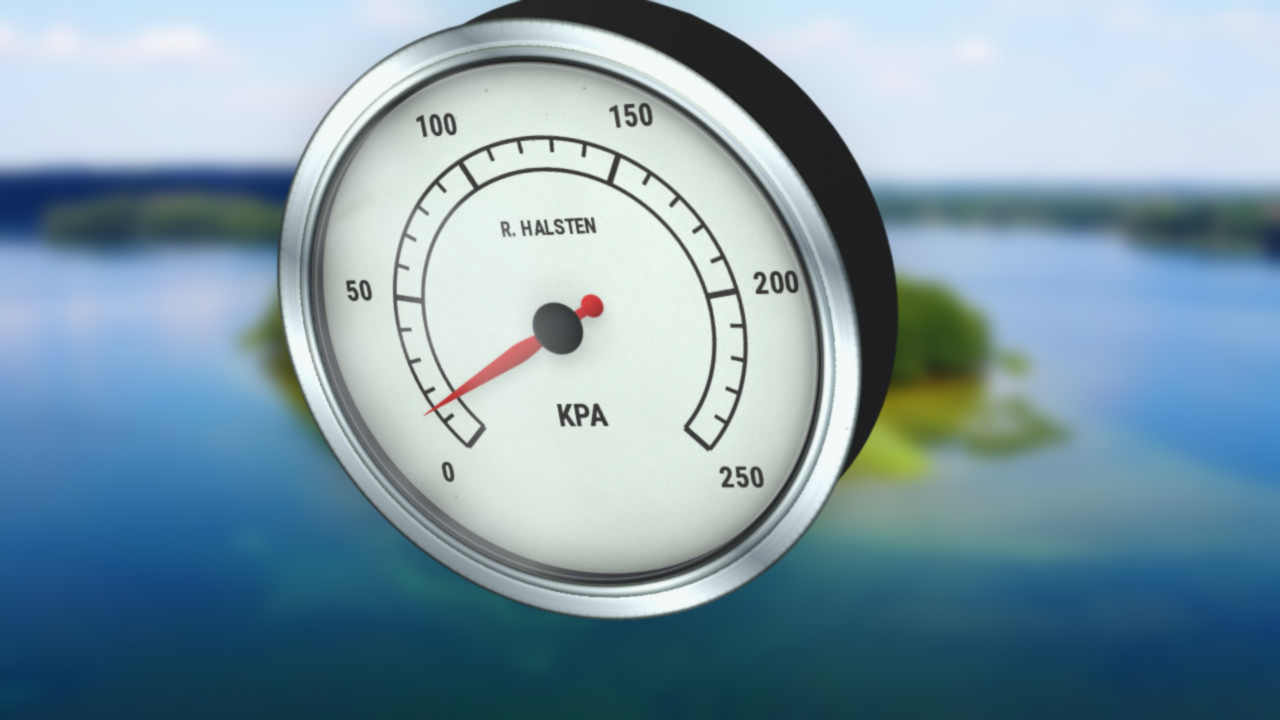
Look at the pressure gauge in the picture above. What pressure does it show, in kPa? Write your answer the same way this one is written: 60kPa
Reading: 15kPa
